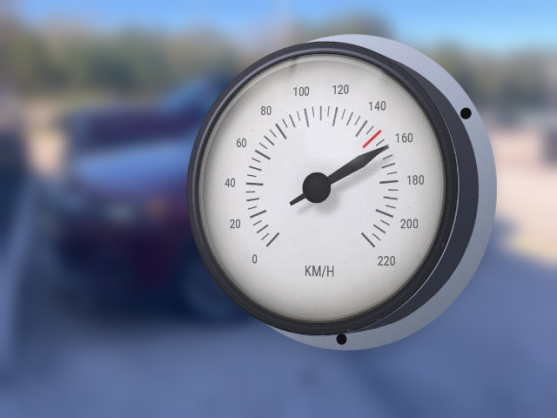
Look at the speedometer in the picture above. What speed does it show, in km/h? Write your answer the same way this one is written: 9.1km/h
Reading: 160km/h
